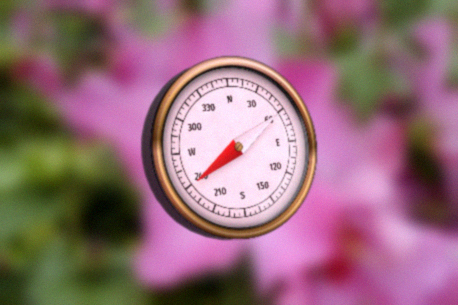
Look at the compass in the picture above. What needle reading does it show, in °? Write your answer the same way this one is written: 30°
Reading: 240°
